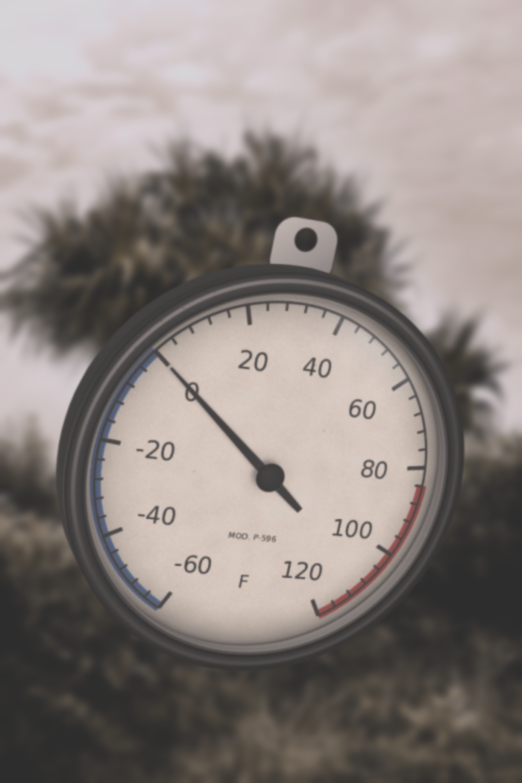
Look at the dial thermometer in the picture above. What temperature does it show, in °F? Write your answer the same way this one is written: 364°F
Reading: 0°F
